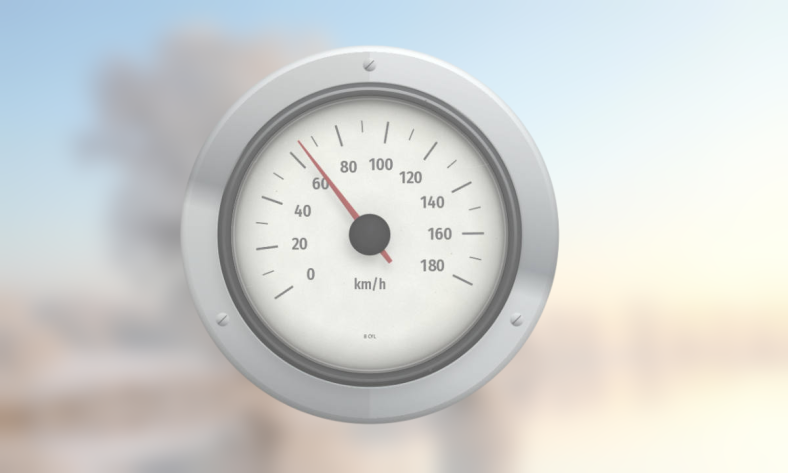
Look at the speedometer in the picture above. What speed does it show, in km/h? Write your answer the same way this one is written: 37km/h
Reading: 65km/h
